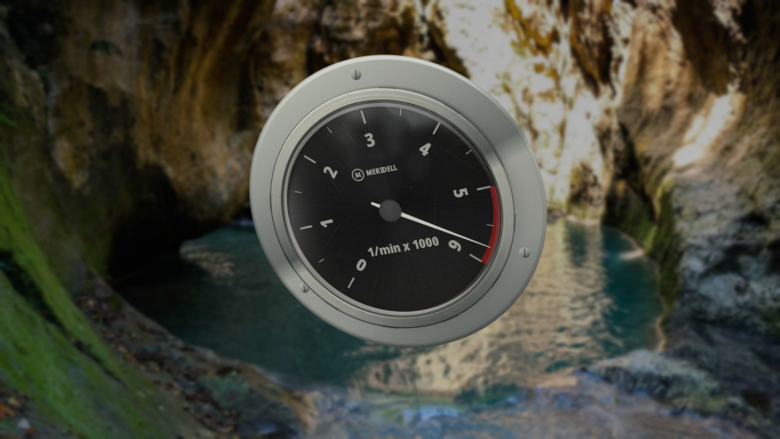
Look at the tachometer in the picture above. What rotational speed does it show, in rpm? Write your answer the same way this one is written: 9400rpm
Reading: 5750rpm
